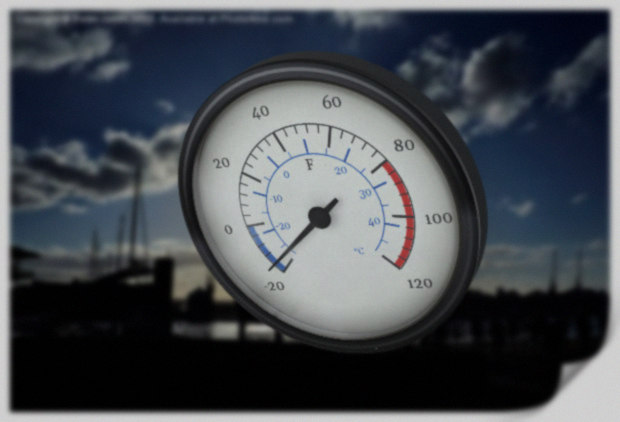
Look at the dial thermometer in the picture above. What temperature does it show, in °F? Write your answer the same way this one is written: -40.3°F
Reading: -16°F
